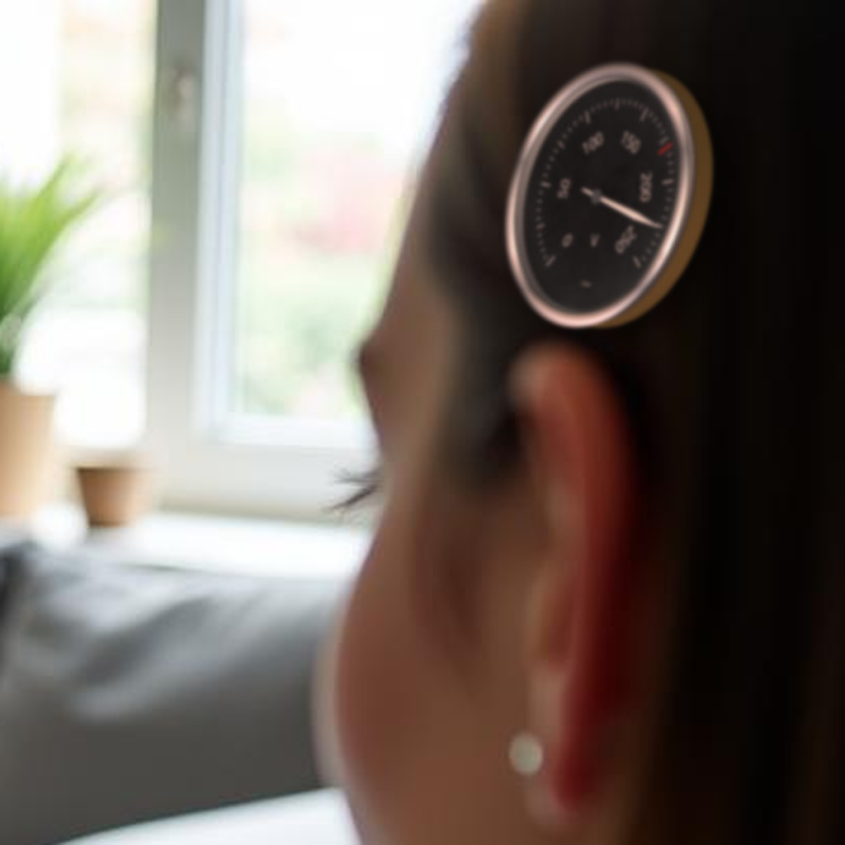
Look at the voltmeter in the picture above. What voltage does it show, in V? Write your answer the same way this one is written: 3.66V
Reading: 225V
